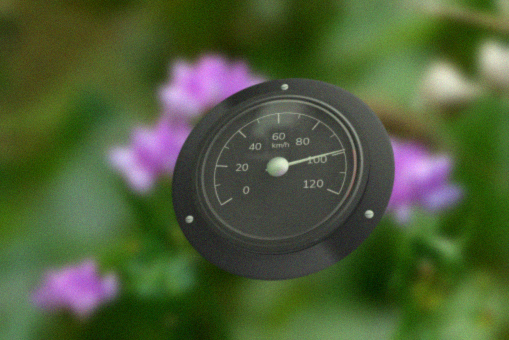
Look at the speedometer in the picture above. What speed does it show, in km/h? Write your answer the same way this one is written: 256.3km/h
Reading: 100km/h
